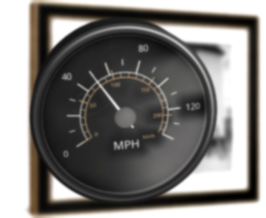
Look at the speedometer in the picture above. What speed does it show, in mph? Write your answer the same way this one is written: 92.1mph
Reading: 50mph
